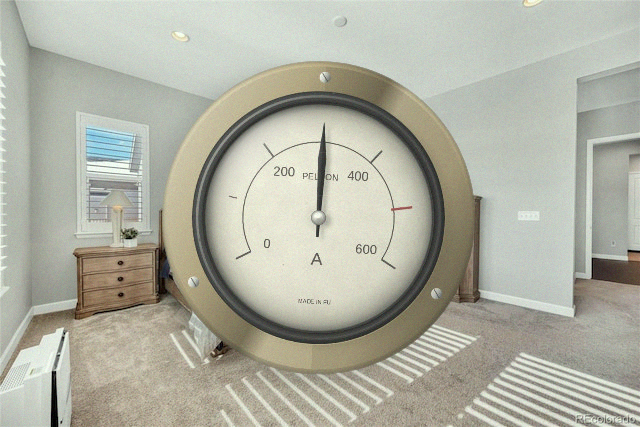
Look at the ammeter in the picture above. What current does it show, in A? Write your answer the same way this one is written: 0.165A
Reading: 300A
